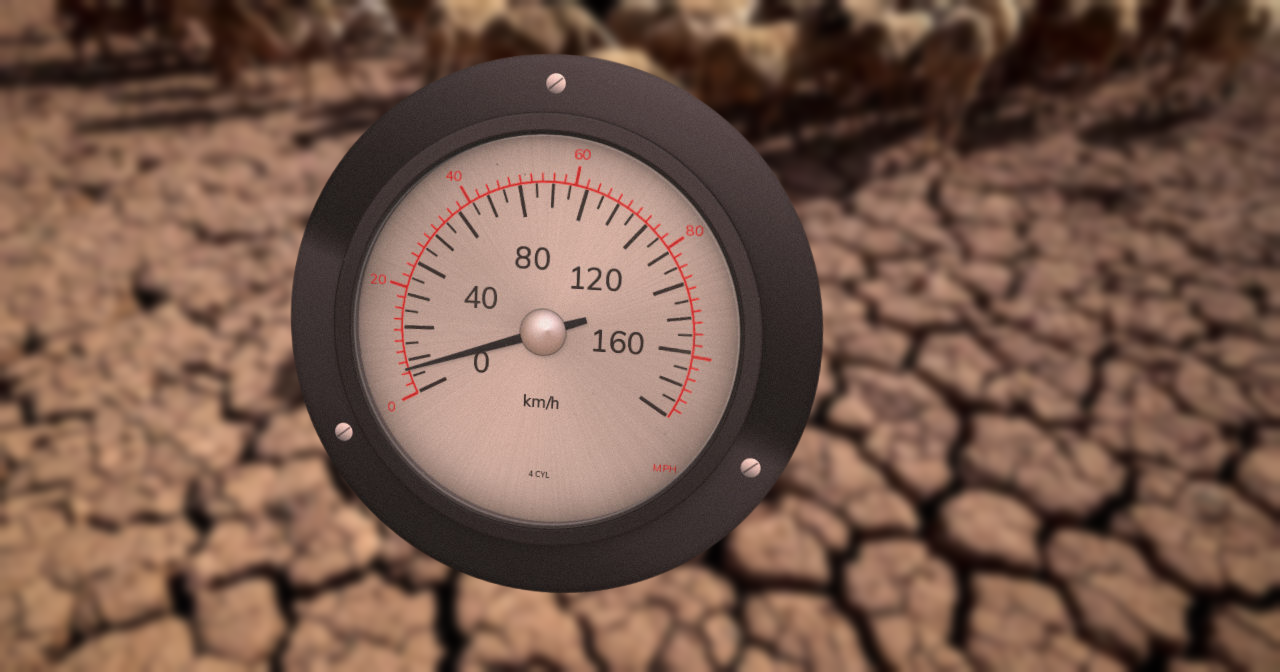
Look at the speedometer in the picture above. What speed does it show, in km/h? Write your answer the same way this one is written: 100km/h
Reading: 7.5km/h
